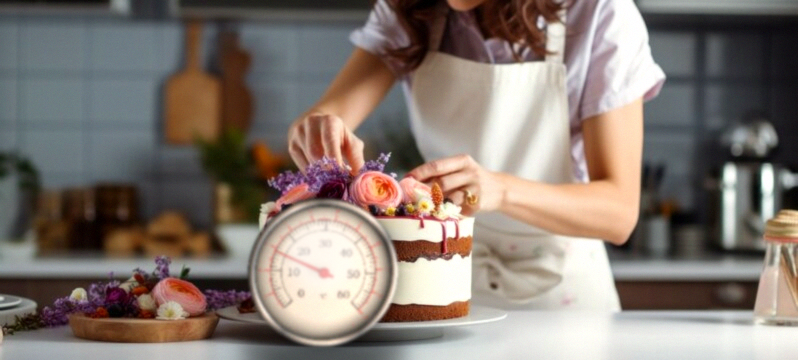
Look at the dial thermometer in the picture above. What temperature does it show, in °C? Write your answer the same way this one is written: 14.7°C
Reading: 15°C
